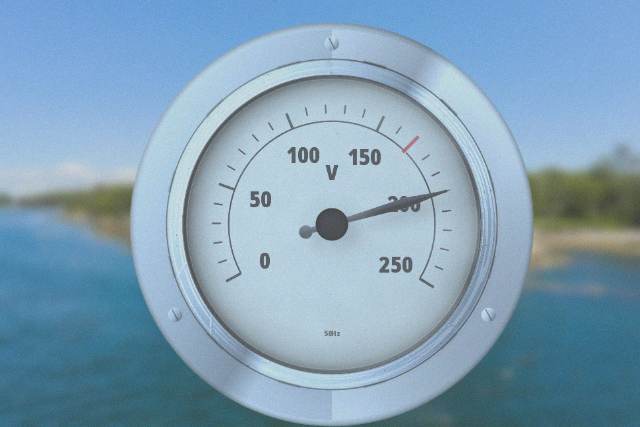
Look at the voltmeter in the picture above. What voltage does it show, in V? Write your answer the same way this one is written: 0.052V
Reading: 200V
